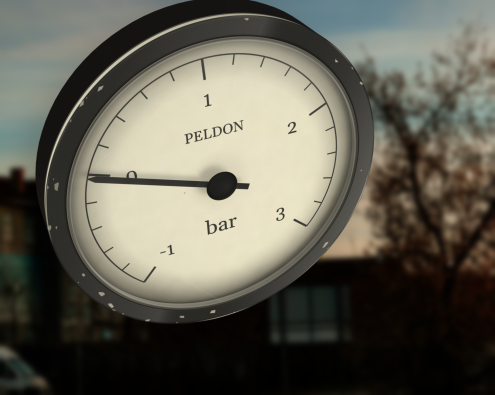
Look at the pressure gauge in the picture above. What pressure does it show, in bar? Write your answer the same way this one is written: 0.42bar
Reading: 0bar
